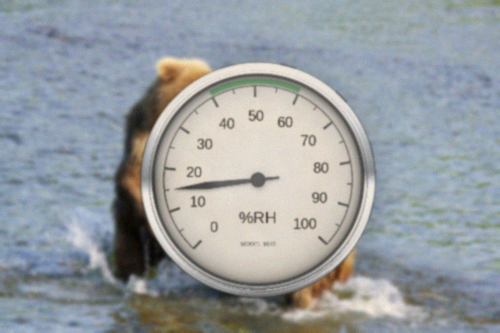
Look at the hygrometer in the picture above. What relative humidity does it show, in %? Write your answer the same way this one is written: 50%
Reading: 15%
